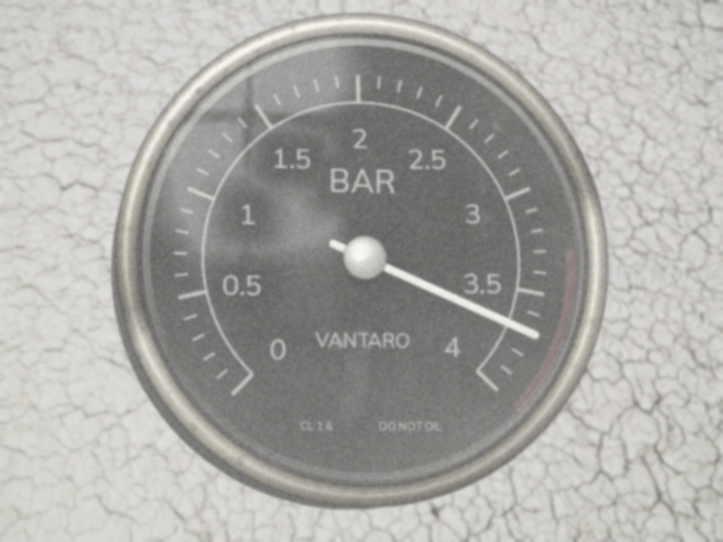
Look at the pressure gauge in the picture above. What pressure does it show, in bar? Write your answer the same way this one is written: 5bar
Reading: 3.7bar
